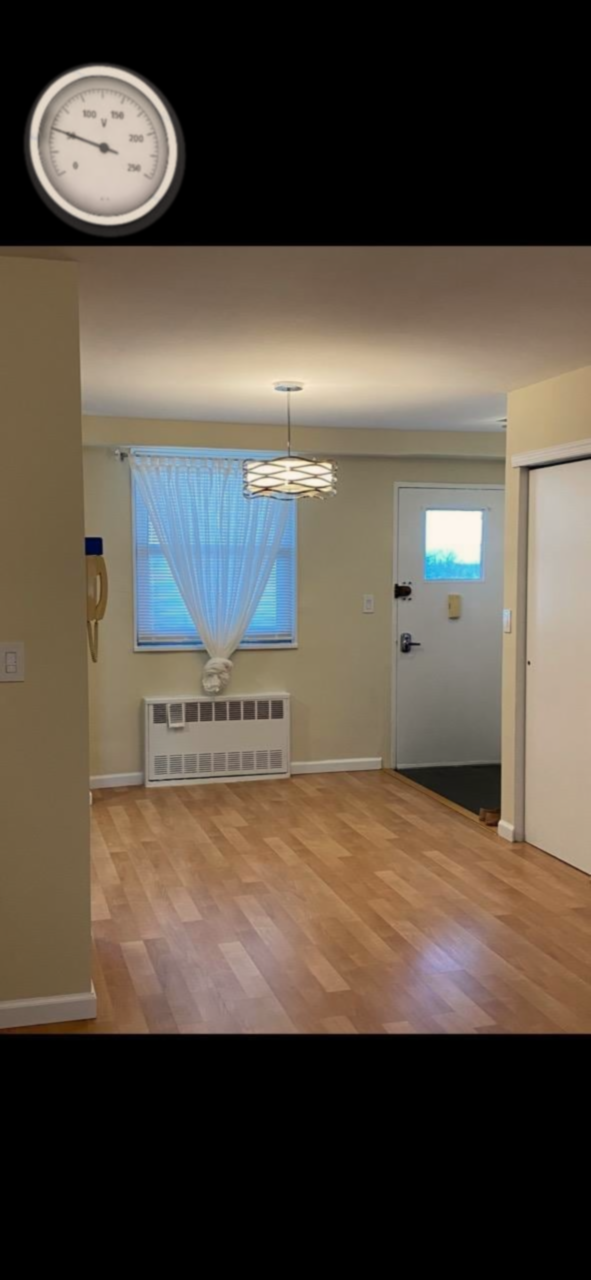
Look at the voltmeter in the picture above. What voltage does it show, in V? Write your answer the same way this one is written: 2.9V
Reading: 50V
